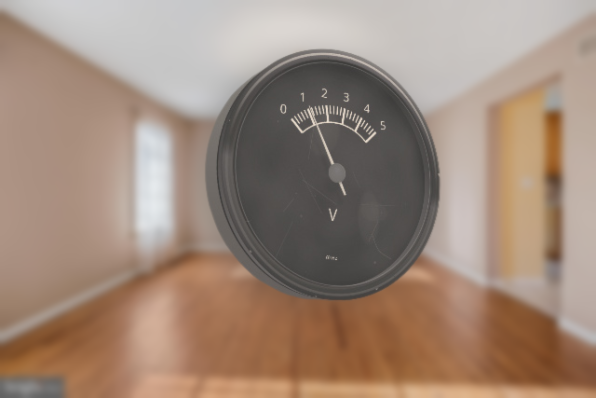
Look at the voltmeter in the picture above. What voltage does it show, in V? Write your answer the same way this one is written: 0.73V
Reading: 1V
